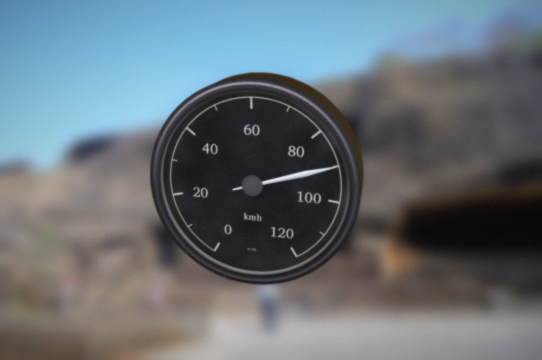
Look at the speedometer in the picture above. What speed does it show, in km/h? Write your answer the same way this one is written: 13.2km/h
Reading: 90km/h
